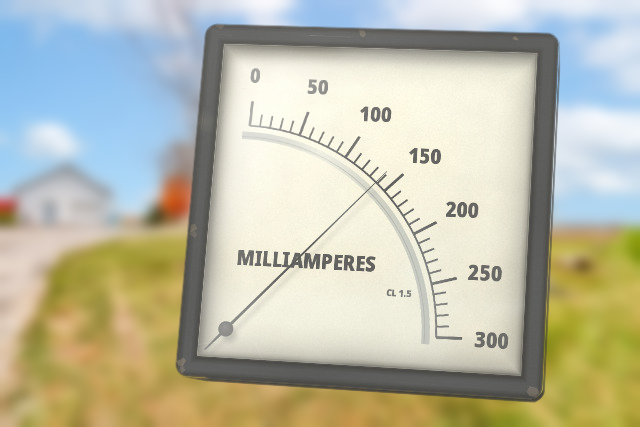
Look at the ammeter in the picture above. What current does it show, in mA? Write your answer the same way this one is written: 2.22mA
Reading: 140mA
